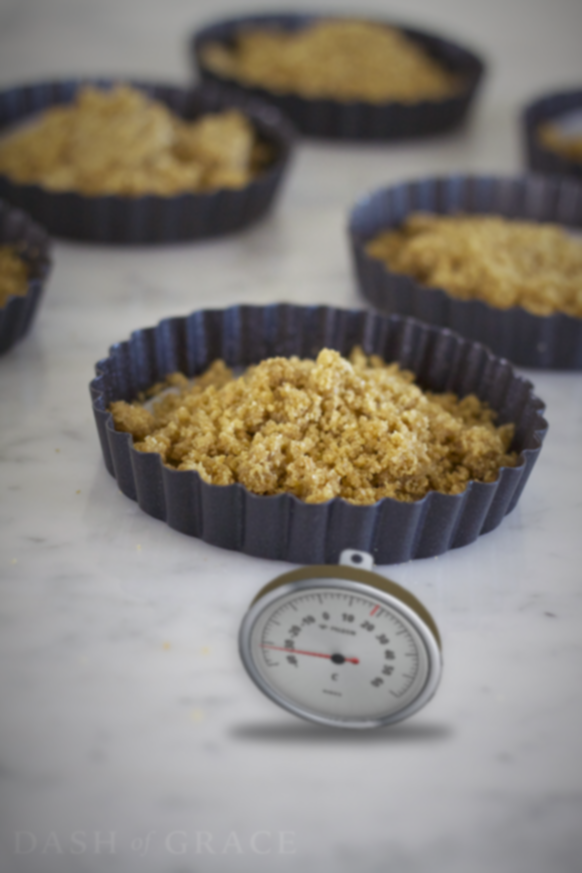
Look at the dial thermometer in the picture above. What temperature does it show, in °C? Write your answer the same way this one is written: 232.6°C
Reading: -30°C
